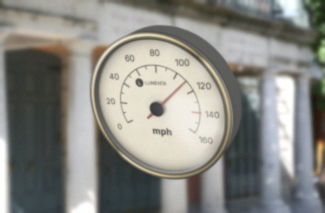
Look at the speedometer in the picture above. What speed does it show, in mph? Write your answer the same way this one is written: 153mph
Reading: 110mph
